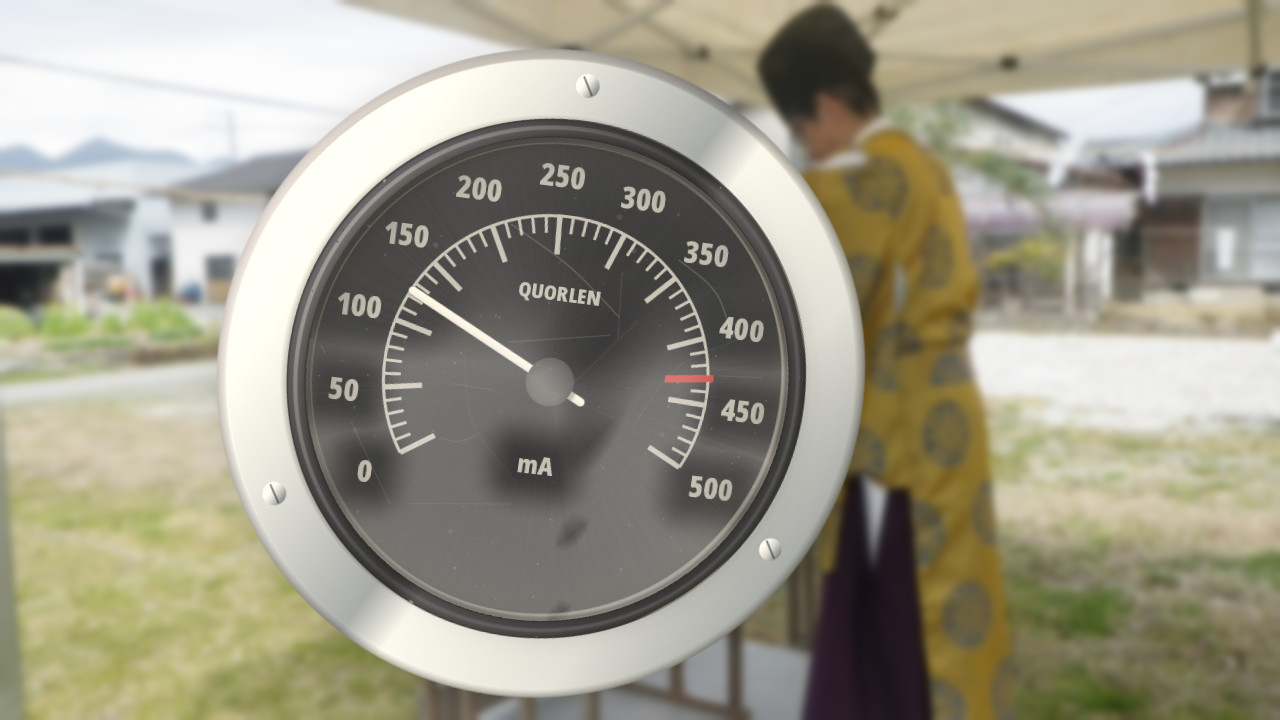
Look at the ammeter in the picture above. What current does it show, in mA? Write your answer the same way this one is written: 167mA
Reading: 125mA
